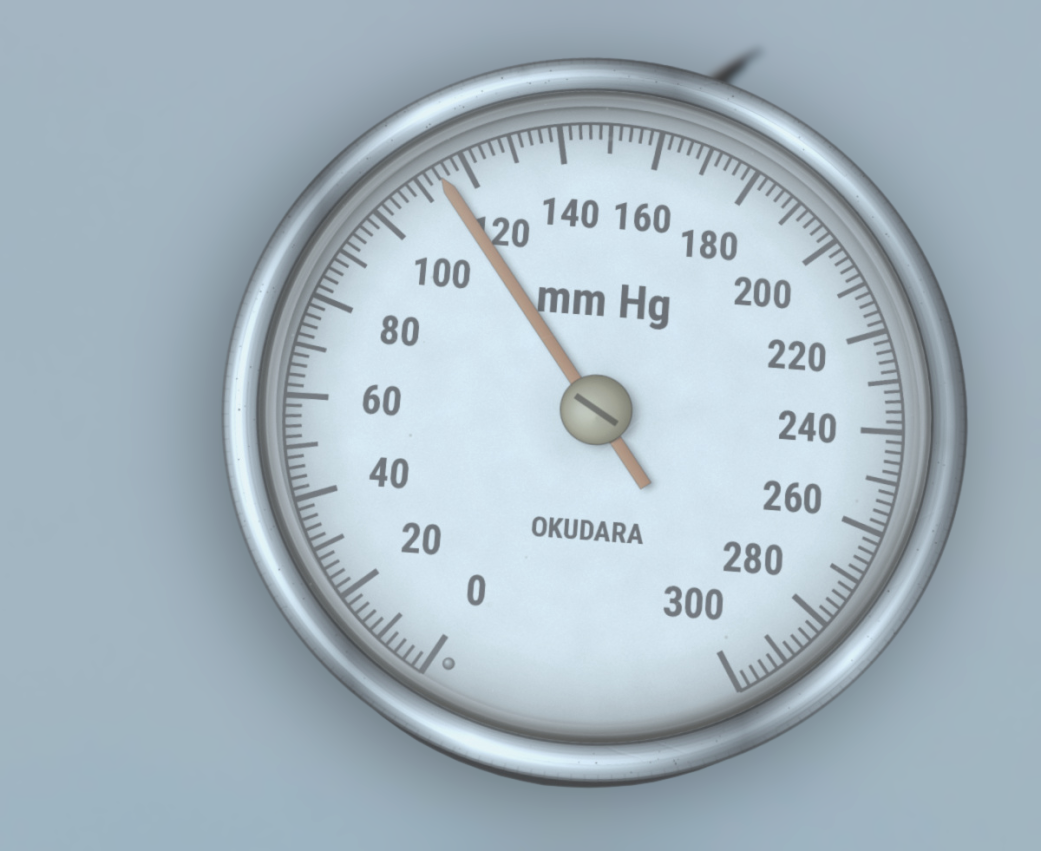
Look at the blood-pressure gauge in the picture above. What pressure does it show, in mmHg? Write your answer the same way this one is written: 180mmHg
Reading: 114mmHg
